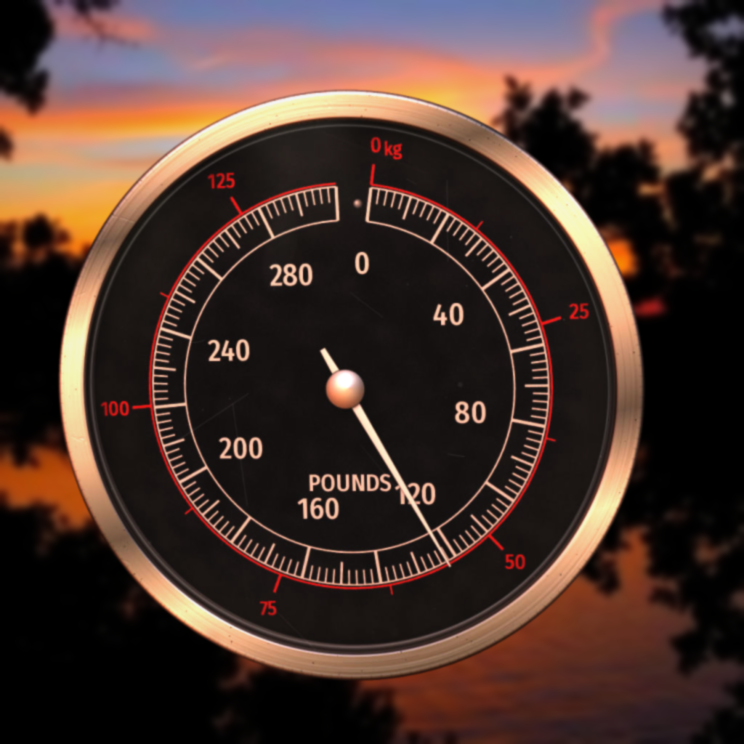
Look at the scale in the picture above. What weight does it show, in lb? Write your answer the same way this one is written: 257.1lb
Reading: 122lb
